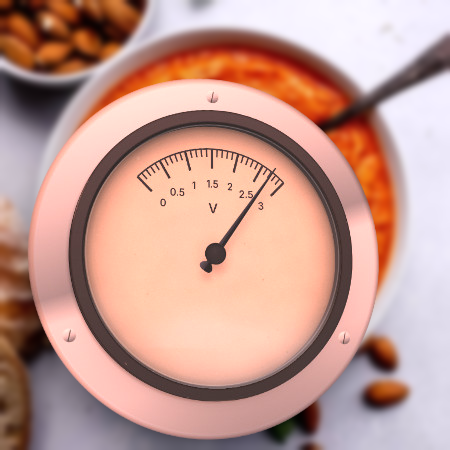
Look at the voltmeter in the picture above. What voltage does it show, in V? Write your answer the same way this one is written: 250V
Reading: 2.7V
